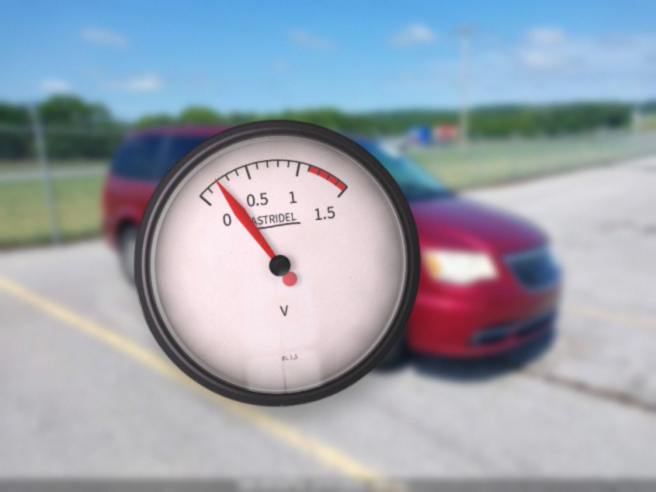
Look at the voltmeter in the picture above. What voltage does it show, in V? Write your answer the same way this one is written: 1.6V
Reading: 0.2V
